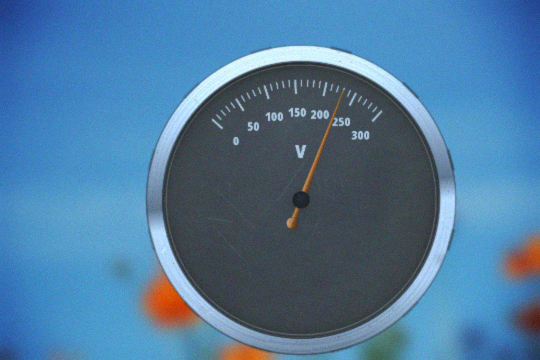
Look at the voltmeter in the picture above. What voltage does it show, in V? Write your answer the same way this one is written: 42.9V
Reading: 230V
